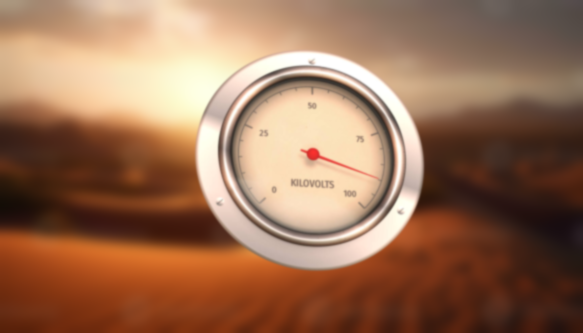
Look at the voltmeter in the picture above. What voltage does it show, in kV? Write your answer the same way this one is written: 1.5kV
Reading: 90kV
